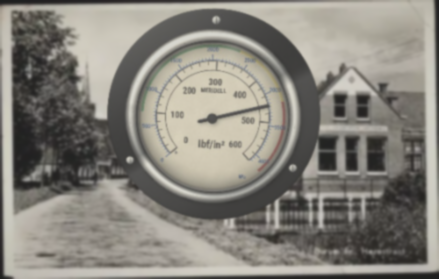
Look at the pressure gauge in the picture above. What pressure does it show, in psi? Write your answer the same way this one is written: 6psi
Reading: 460psi
